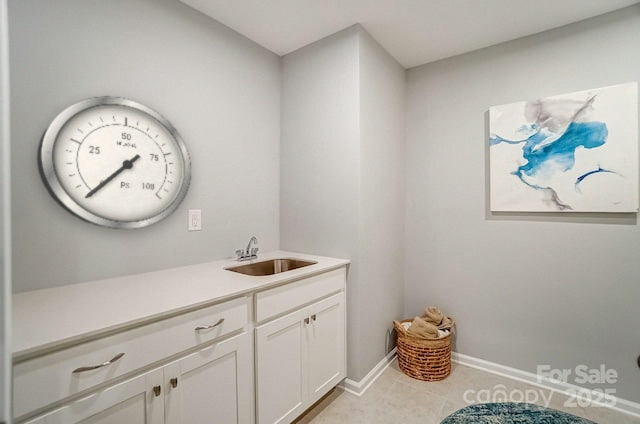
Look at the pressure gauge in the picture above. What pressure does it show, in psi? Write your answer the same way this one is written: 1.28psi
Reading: 0psi
